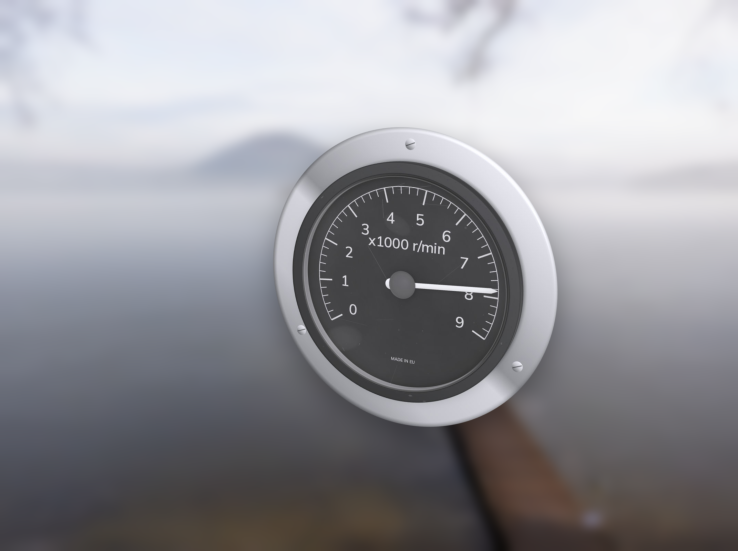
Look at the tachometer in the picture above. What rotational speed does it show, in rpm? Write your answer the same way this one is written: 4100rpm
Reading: 7800rpm
